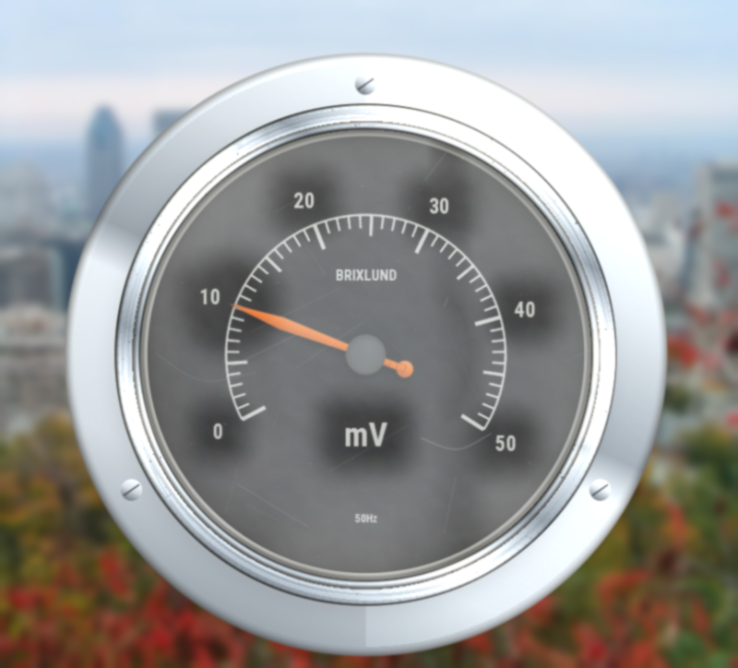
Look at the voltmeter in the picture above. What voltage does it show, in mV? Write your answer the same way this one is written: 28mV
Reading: 10mV
